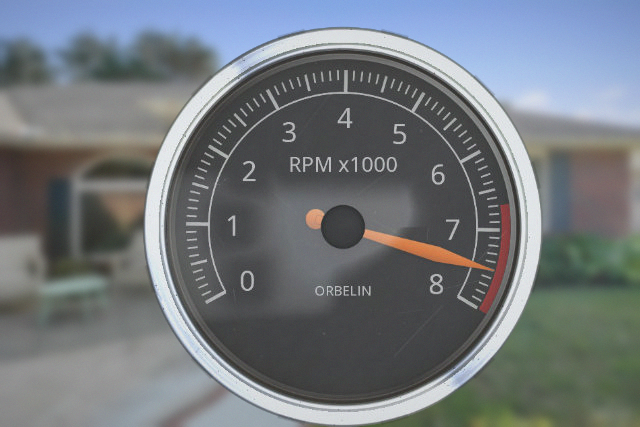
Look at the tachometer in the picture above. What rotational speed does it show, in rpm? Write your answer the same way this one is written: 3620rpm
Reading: 7500rpm
